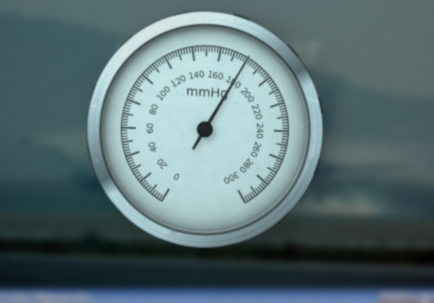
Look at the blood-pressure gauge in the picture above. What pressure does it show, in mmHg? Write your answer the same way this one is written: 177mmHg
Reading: 180mmHg
